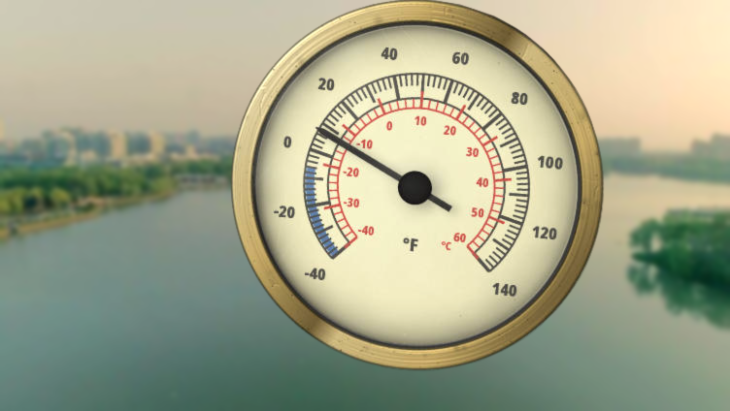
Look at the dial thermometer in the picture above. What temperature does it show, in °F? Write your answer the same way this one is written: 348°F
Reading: 8°F
